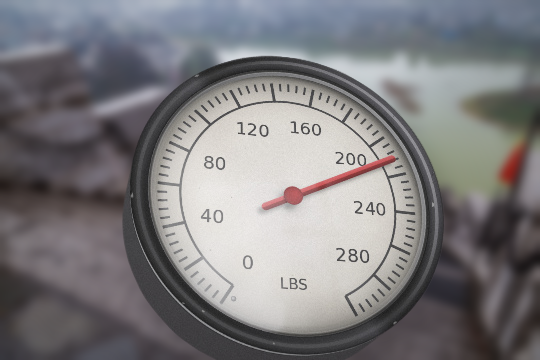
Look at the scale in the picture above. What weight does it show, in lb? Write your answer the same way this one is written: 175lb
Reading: 212lb
